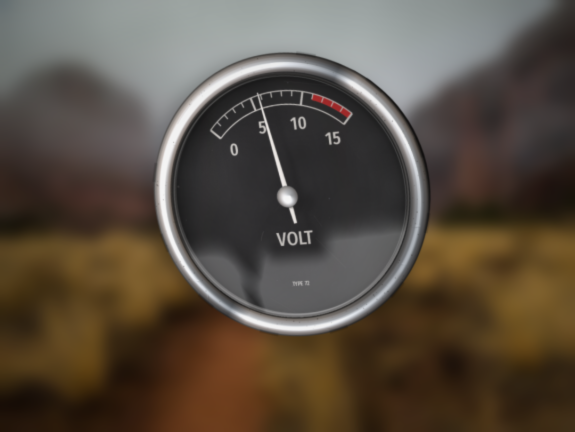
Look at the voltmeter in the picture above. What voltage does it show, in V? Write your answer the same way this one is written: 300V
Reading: 6V
